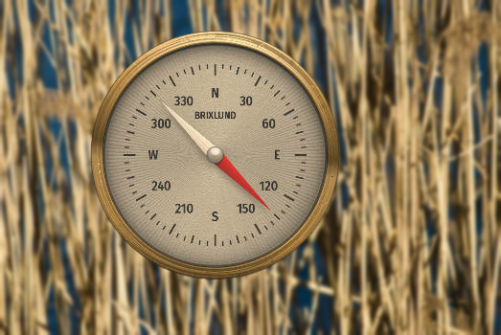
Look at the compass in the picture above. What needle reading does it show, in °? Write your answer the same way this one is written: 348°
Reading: 135°
